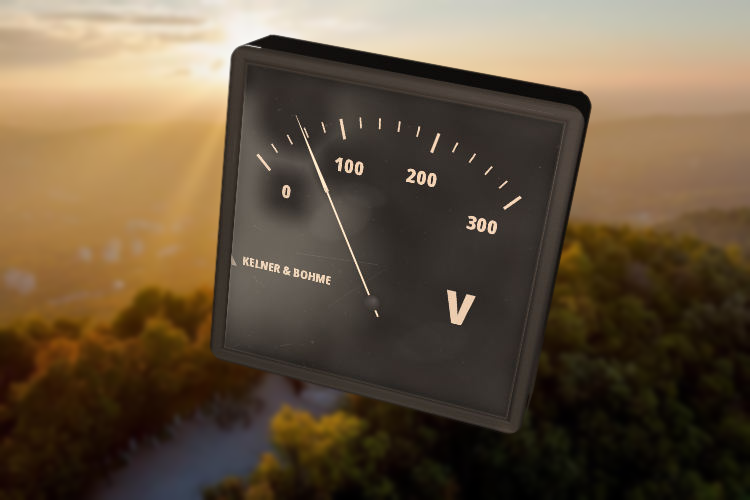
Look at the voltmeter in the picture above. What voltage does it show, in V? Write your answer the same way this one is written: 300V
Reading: 60V
